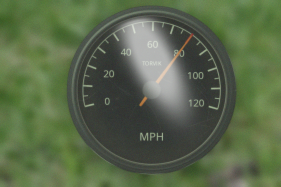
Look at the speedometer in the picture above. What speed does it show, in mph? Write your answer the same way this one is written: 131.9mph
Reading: 80mph
